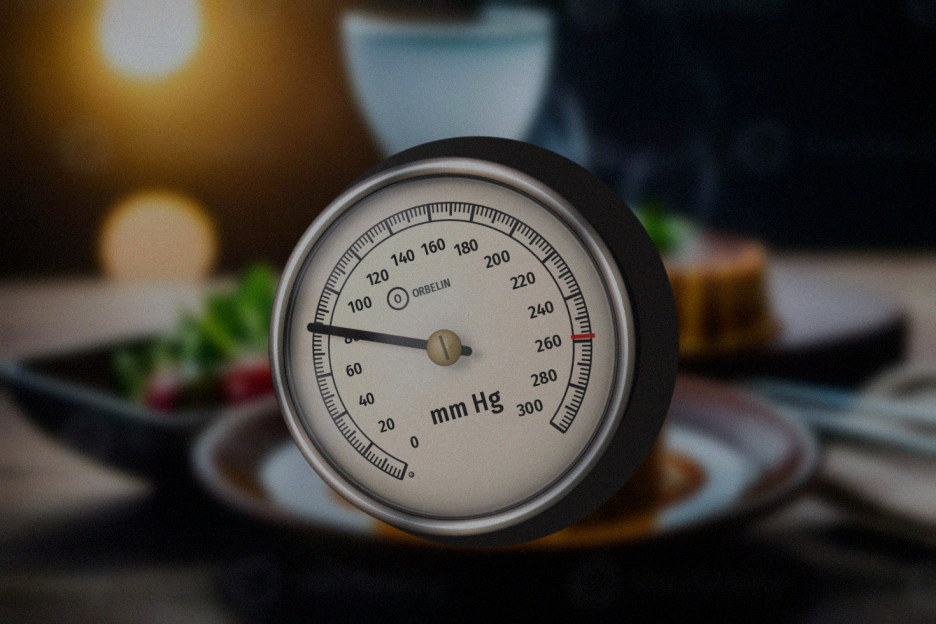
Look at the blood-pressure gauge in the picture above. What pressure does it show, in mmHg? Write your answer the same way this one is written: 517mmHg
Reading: 82mmHg
